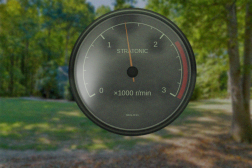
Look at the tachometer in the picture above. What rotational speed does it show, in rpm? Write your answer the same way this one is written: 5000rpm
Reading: 1400rpm
